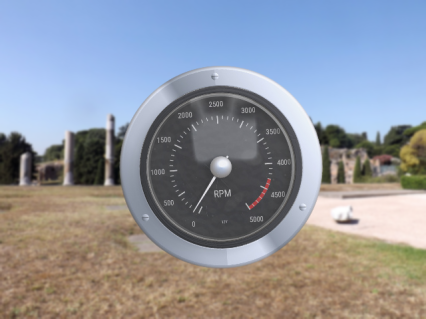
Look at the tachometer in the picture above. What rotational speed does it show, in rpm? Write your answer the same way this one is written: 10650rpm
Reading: 100rpm
